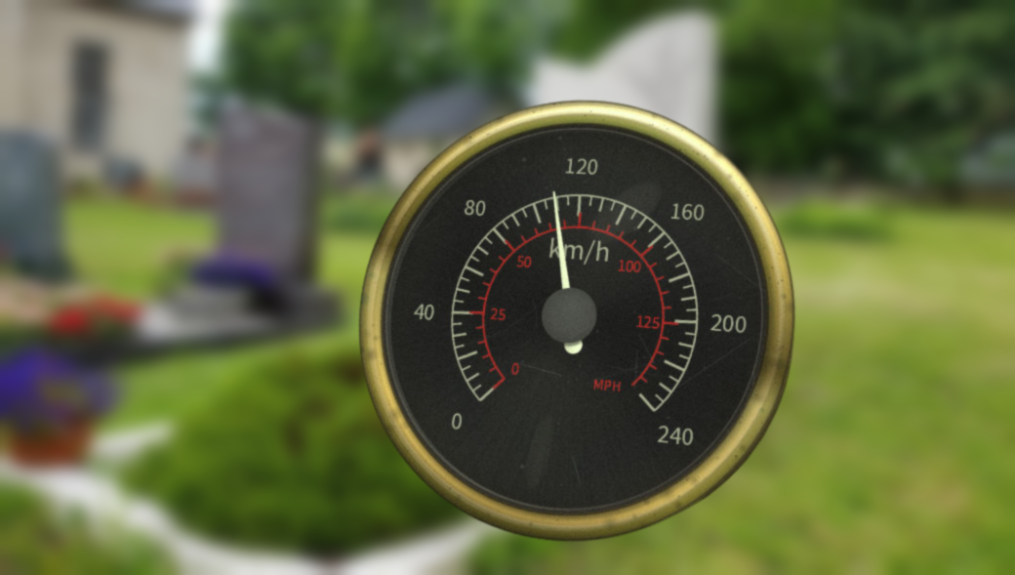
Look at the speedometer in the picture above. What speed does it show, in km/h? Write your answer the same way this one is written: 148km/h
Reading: 110km/h
